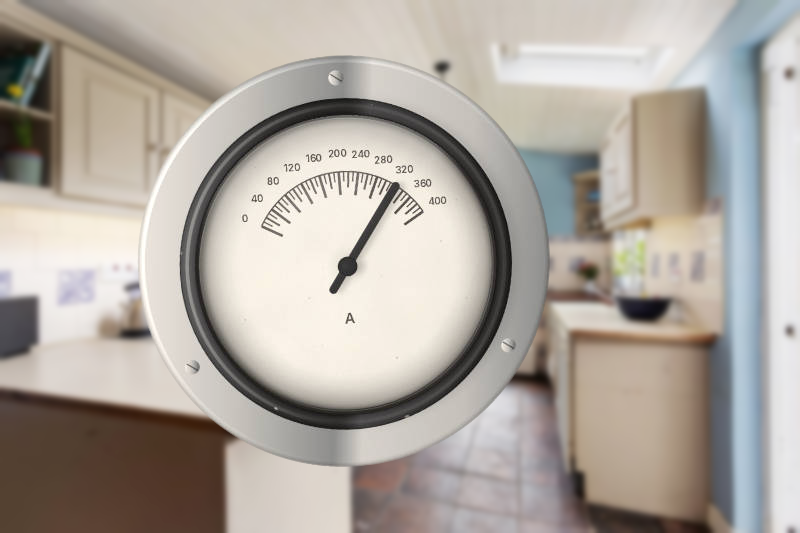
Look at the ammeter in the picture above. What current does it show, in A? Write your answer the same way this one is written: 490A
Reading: 320A
